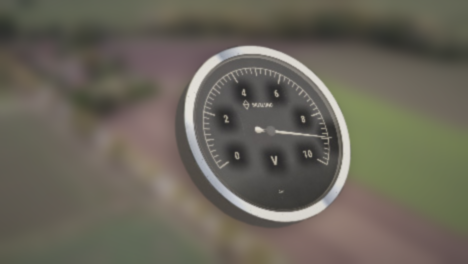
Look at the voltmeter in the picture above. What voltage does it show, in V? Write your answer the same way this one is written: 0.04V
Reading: 9V
